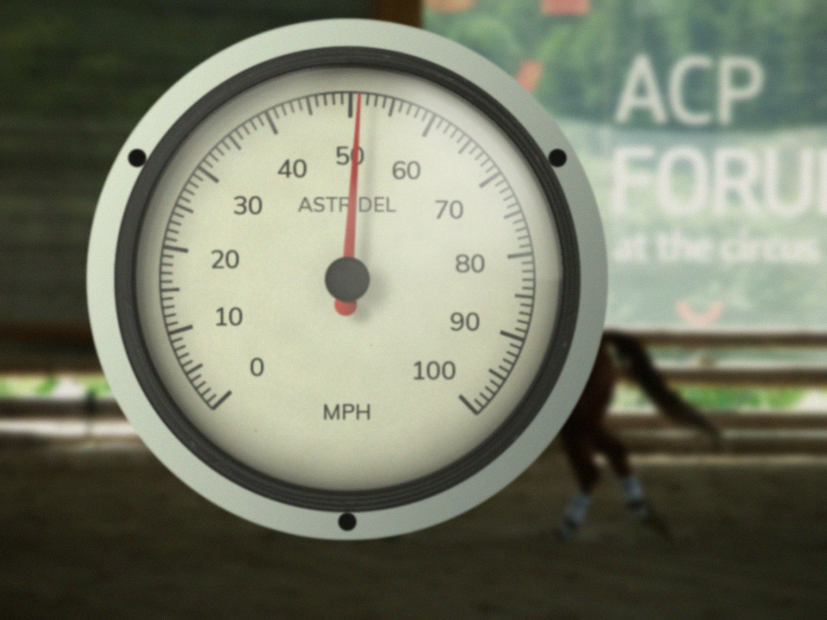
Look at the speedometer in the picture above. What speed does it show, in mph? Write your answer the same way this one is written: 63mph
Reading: 51mph
